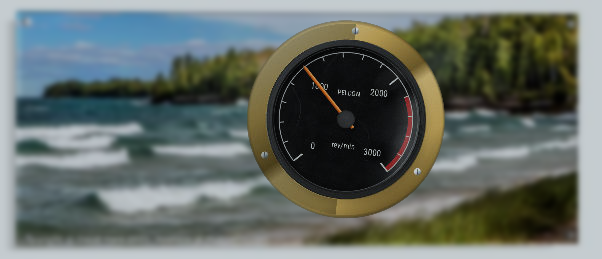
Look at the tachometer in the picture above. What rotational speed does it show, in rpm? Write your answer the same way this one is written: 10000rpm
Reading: 1000rpm
